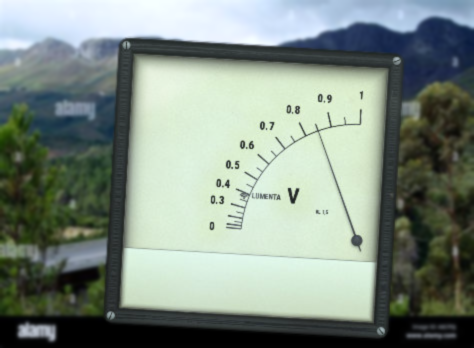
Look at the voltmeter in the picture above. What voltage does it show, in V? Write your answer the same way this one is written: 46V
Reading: 0.85V
